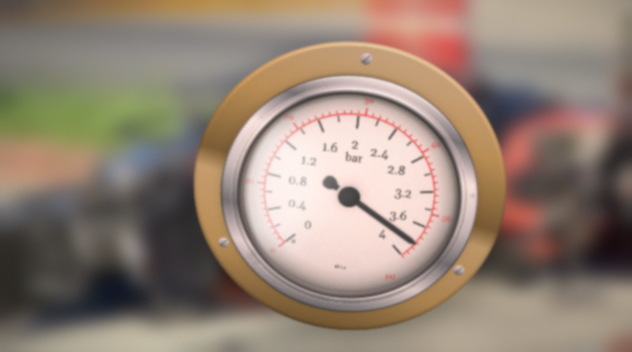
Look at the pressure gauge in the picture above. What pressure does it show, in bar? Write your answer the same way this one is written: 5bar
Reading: 3.8bar
